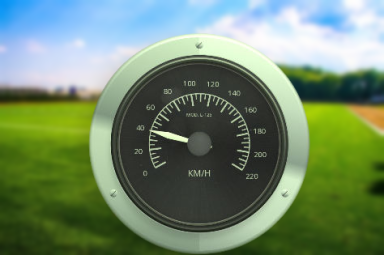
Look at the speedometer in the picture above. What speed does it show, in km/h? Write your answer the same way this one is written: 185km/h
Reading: 40km/h
